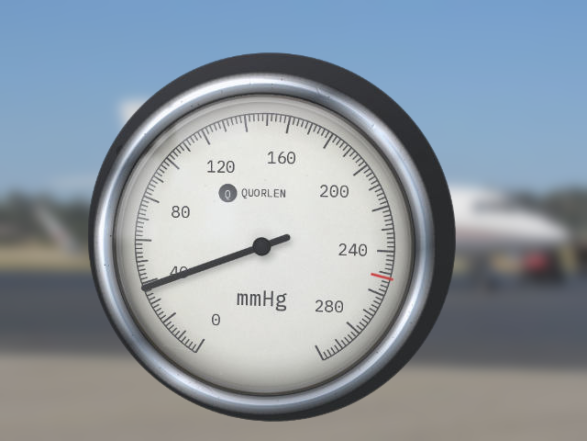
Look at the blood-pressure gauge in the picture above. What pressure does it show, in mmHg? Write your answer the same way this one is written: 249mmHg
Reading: 38mmHg
